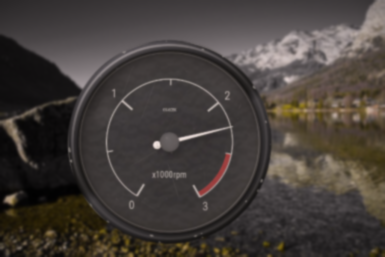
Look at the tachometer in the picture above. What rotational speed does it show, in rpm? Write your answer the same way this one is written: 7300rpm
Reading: 2250rpm
